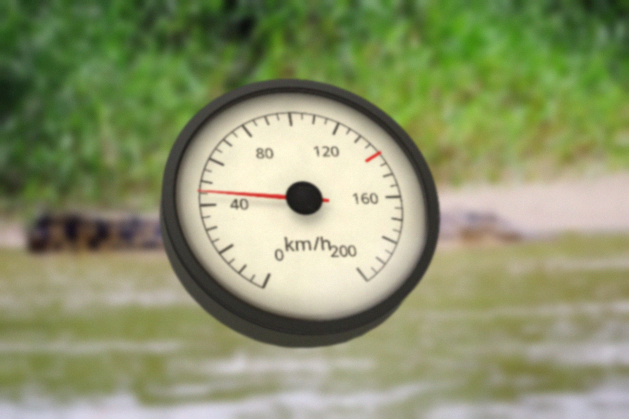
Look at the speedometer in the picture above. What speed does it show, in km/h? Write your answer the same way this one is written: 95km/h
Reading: 45km/h
